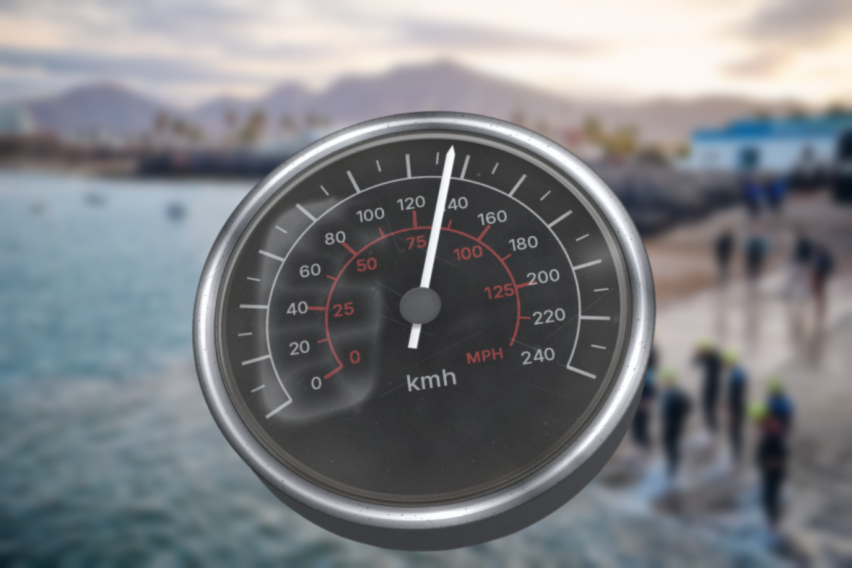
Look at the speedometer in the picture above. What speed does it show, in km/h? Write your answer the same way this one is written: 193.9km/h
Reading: 135km/h
